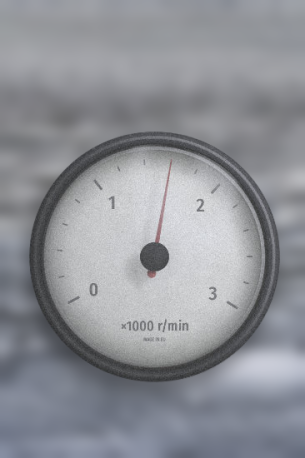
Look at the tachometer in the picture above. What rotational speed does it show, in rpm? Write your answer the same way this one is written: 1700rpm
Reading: 1600rpm
